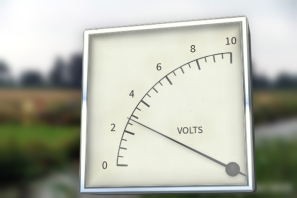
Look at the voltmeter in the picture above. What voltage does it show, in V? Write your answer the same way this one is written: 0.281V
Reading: 2.75V
